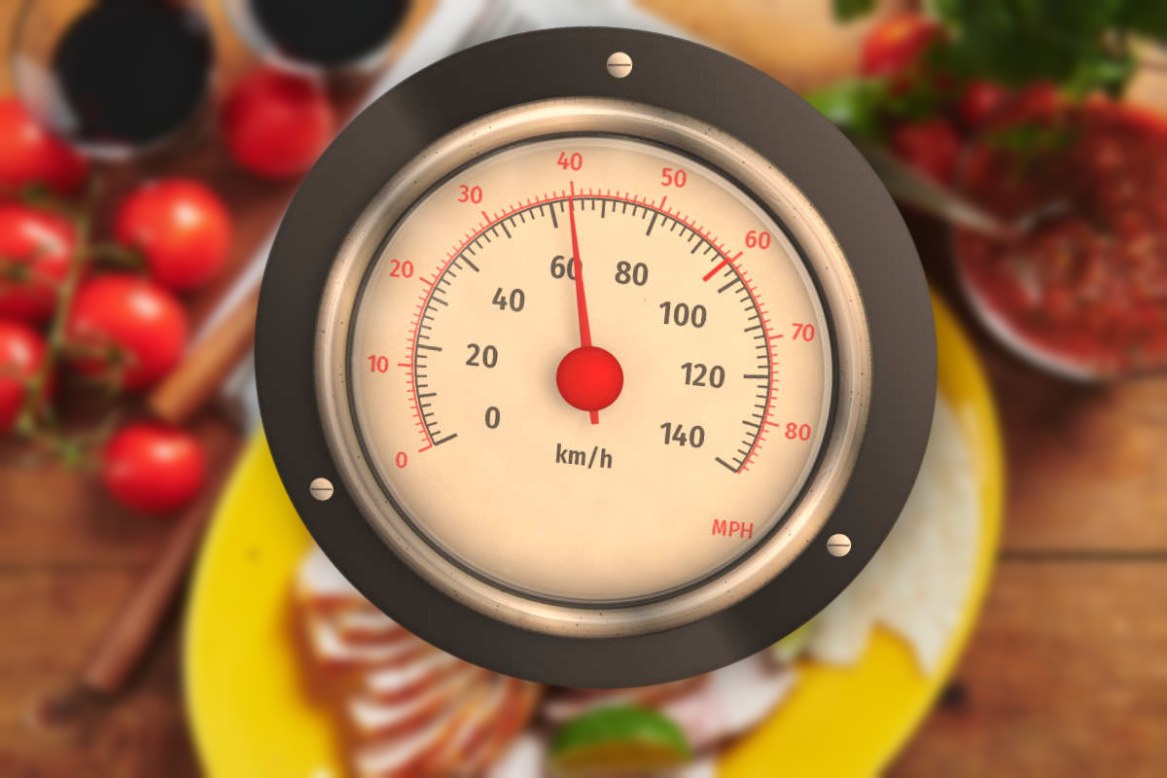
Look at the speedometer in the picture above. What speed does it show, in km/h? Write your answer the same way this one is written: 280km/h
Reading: 64km/h
